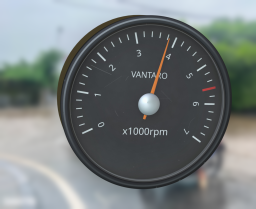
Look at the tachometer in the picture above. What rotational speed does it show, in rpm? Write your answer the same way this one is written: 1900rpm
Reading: 3800rpm
